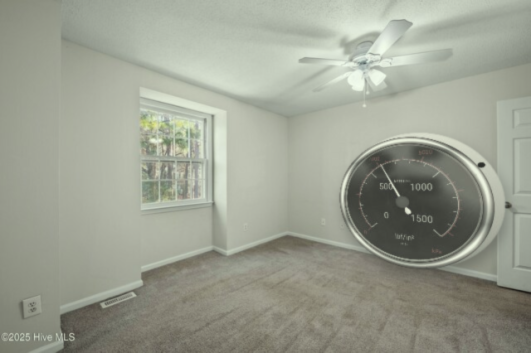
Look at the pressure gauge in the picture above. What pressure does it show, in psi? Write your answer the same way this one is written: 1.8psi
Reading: 600psi
